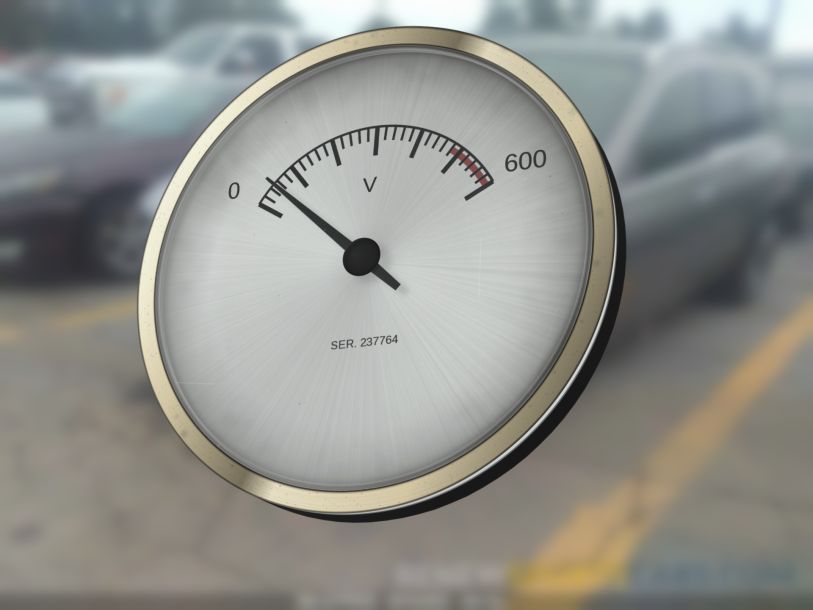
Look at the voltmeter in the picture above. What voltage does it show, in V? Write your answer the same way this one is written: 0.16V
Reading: 50V
